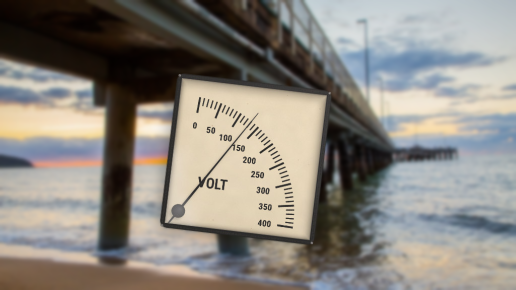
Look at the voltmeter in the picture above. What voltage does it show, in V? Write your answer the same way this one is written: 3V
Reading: 130V
